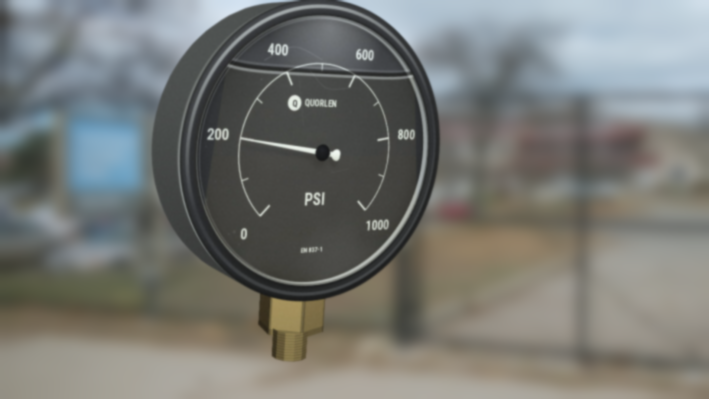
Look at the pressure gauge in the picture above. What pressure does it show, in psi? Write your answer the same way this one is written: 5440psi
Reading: 200psi
